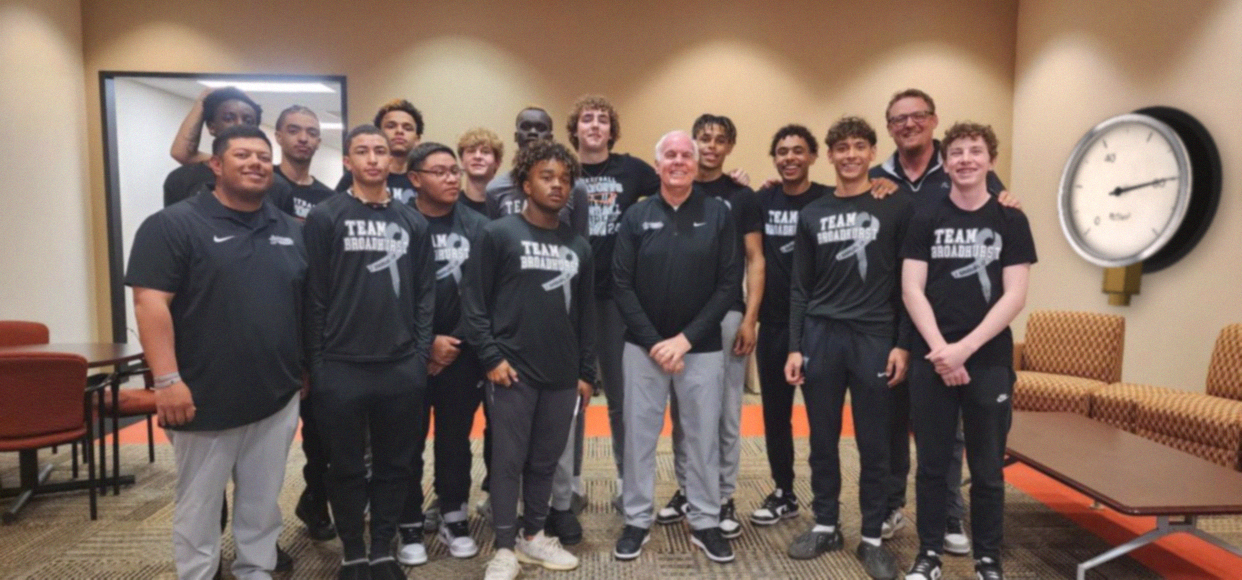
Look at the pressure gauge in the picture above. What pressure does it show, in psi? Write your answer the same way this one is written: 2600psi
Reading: 80psi
